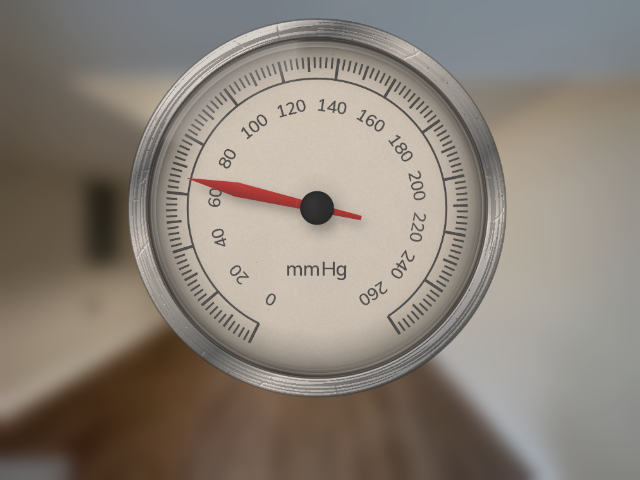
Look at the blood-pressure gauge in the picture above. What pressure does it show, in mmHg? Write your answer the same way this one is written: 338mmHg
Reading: 66mmHg
